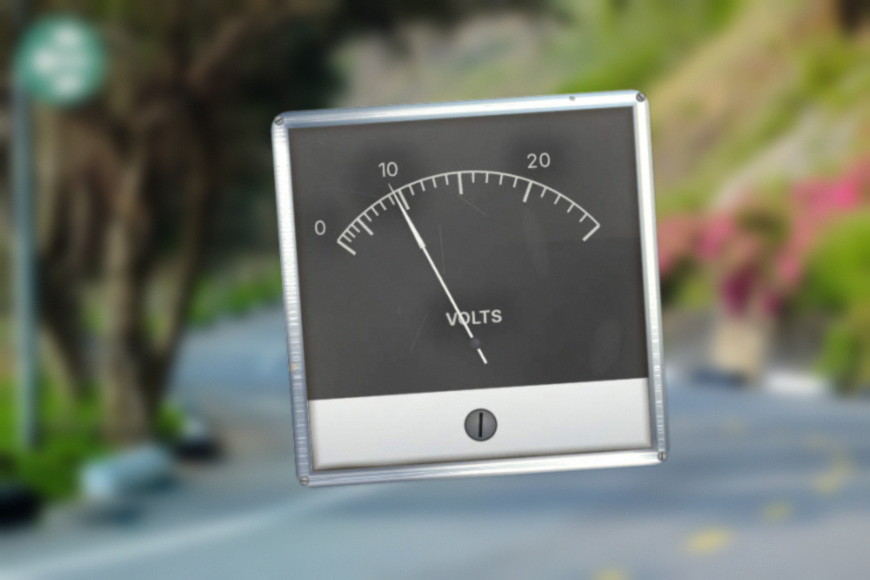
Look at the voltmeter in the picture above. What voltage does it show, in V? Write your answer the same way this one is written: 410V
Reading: 9.5V
